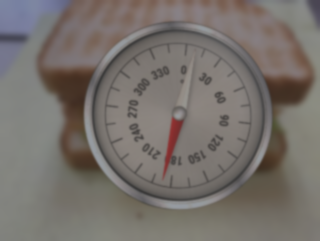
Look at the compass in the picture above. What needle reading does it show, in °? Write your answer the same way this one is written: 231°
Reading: 187.5°
